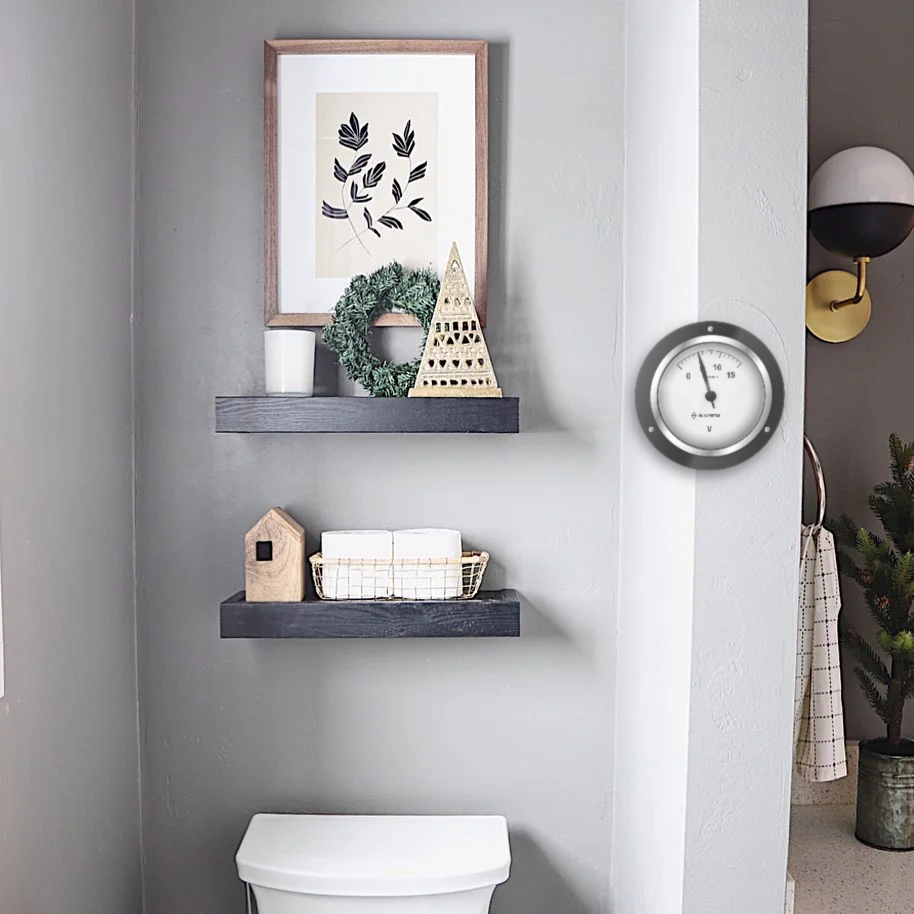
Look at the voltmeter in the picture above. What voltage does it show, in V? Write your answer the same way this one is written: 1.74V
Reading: 5V
